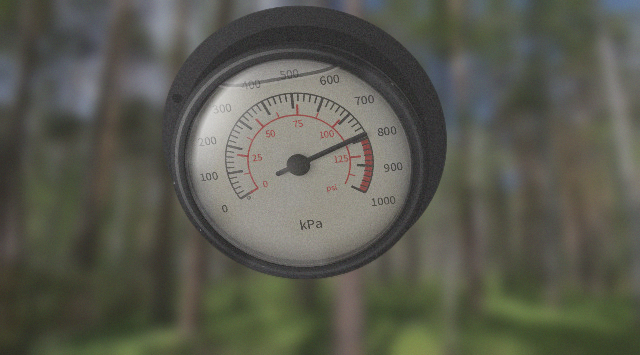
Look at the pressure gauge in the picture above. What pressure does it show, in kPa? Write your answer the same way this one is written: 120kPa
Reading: 780kPa
